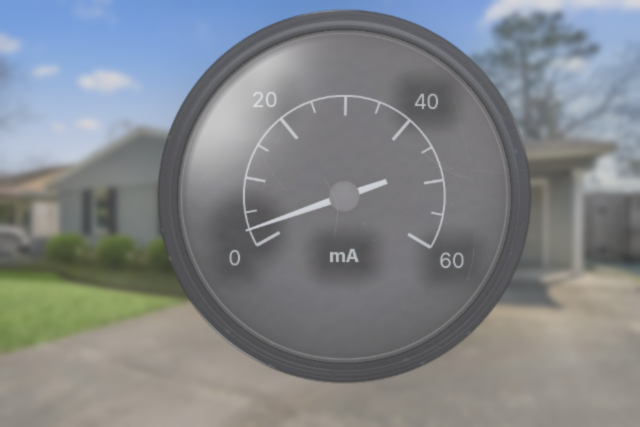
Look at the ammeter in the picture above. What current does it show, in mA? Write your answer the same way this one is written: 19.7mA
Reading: 2.5mA
